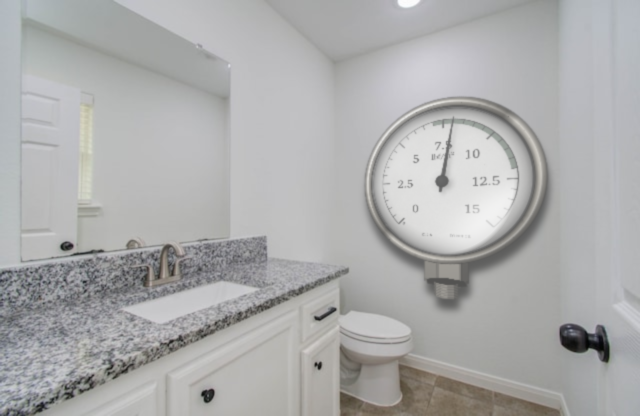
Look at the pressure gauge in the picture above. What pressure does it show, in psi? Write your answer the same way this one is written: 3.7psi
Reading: 8psi
